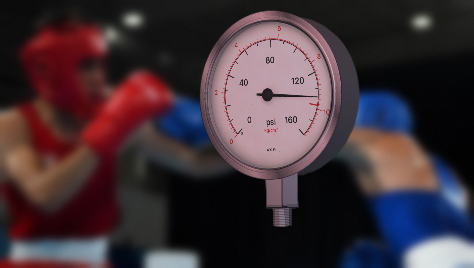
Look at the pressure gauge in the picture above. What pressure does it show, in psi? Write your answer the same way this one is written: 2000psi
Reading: 135psi
